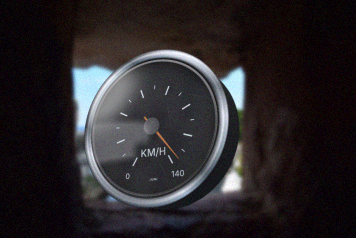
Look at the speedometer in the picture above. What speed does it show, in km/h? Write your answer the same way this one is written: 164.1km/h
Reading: 135km/h
